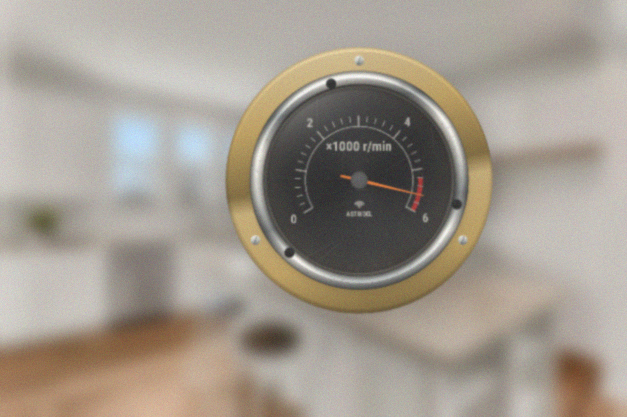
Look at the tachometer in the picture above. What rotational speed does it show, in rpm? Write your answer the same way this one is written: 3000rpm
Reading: 5600rpm
